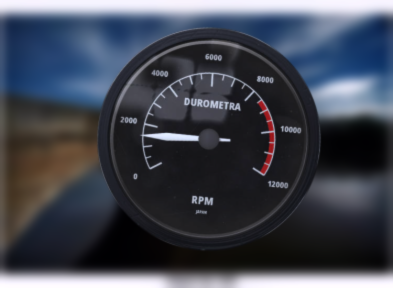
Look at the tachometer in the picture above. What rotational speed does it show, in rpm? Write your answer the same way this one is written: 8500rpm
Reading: 1500rpm
